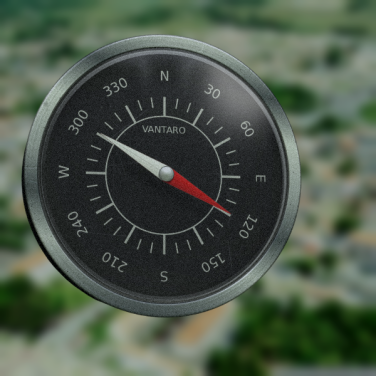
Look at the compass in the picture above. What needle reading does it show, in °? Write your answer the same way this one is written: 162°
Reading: 120°
